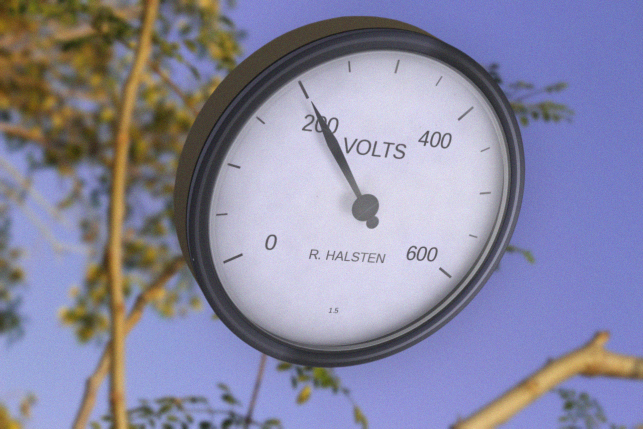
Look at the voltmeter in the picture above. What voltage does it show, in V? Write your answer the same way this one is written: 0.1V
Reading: 200V
